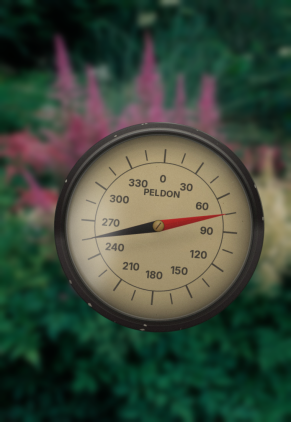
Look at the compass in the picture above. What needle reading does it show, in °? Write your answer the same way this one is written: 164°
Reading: 75°
